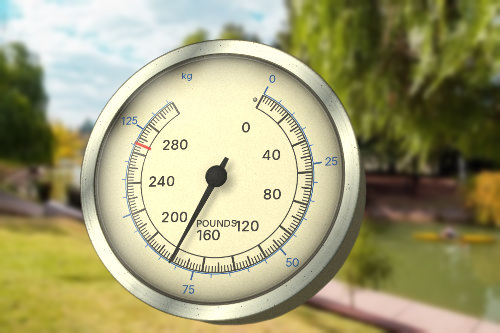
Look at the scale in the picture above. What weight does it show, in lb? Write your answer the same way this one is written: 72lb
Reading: 180lb
